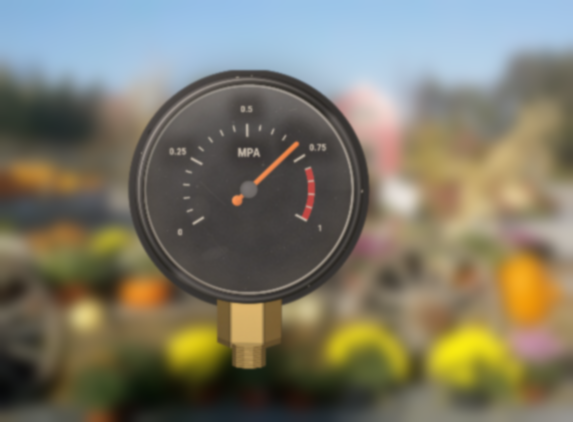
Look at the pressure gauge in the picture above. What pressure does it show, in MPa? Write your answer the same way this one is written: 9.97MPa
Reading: 0.7MPa
